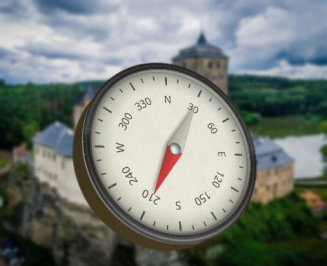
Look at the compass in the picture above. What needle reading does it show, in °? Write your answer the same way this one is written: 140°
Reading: 210°
